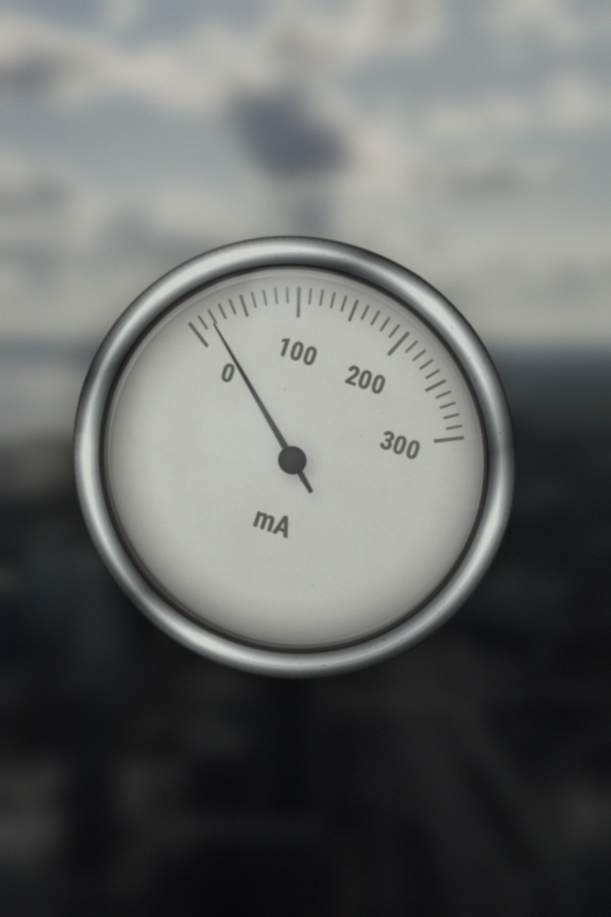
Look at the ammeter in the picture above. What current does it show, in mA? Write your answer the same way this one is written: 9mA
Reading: 20mA
